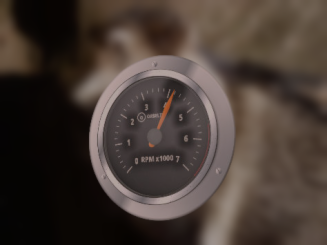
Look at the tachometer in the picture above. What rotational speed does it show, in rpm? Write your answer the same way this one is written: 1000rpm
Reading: 4200rpm
